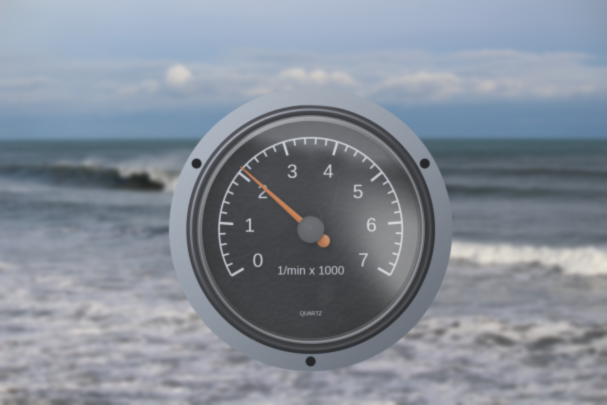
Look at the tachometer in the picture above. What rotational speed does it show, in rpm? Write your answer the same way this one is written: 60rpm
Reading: 2100rpm
